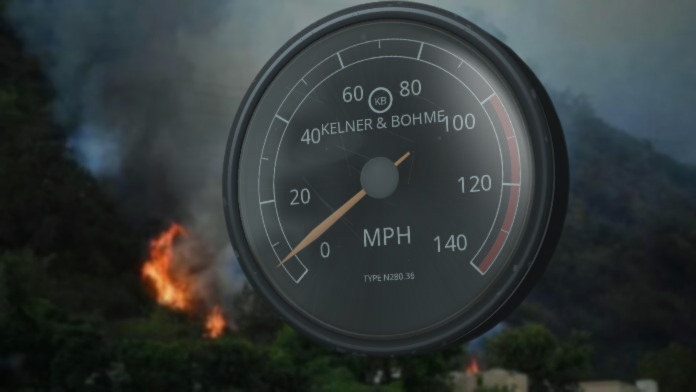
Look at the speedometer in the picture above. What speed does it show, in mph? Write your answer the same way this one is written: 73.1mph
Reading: 5mph
